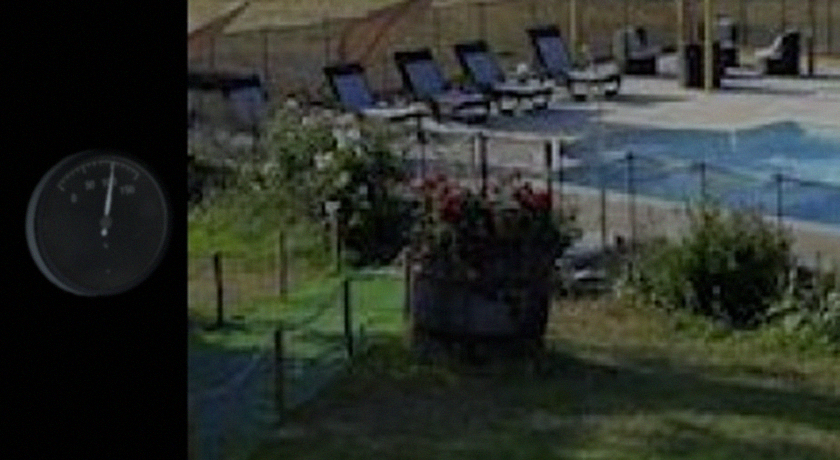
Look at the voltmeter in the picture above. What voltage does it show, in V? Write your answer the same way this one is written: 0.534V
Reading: 100V
